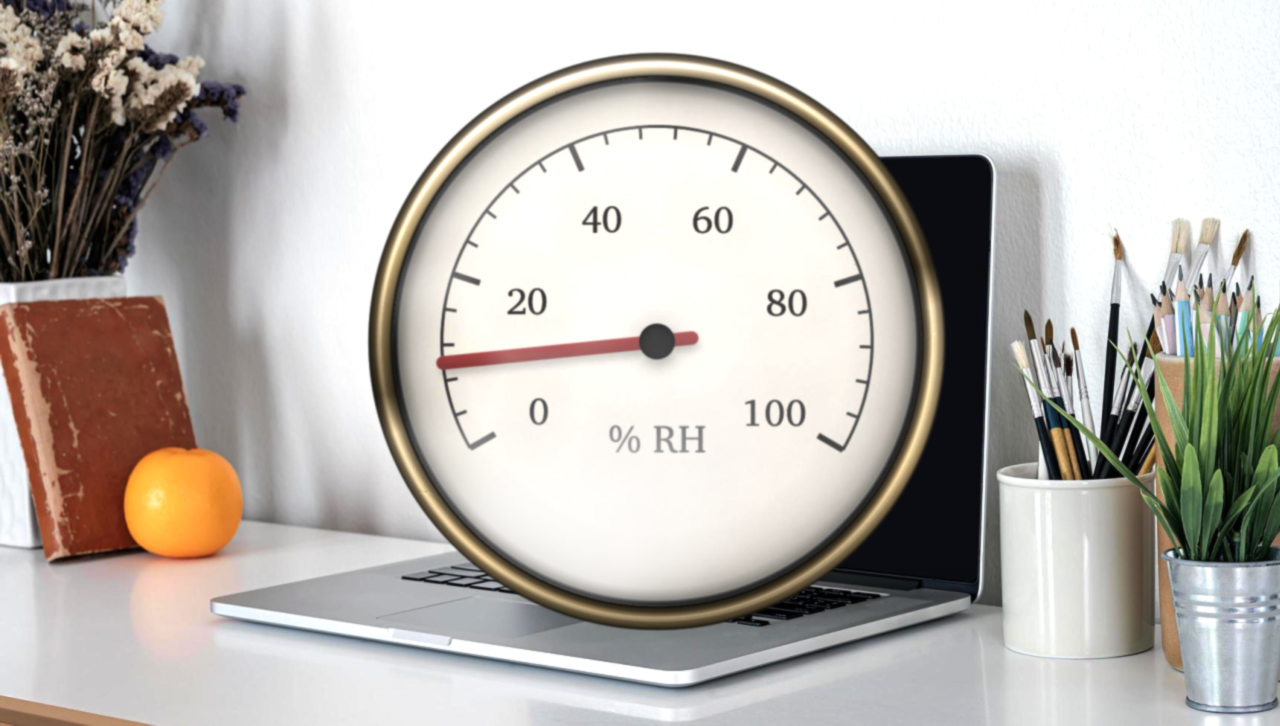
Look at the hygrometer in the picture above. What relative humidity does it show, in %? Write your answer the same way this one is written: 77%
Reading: 10%
